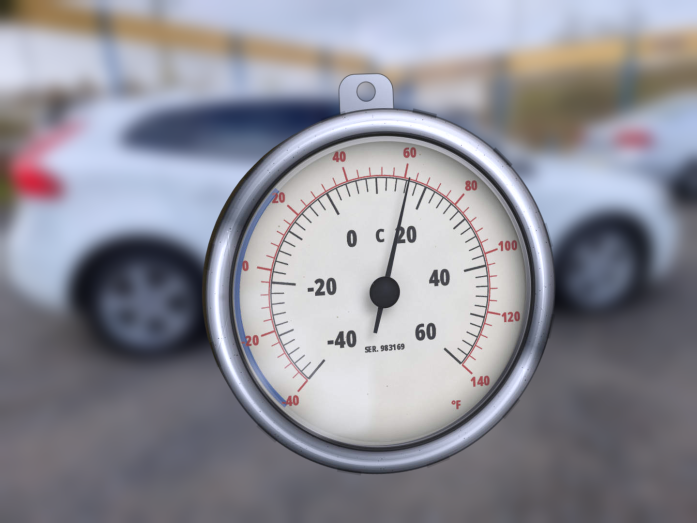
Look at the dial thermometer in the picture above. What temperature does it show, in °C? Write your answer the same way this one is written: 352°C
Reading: 16°C
